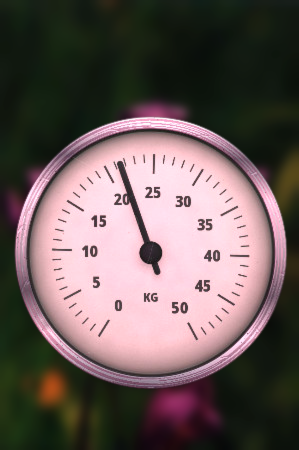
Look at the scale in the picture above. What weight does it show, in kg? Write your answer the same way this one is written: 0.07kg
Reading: 21.5kg
